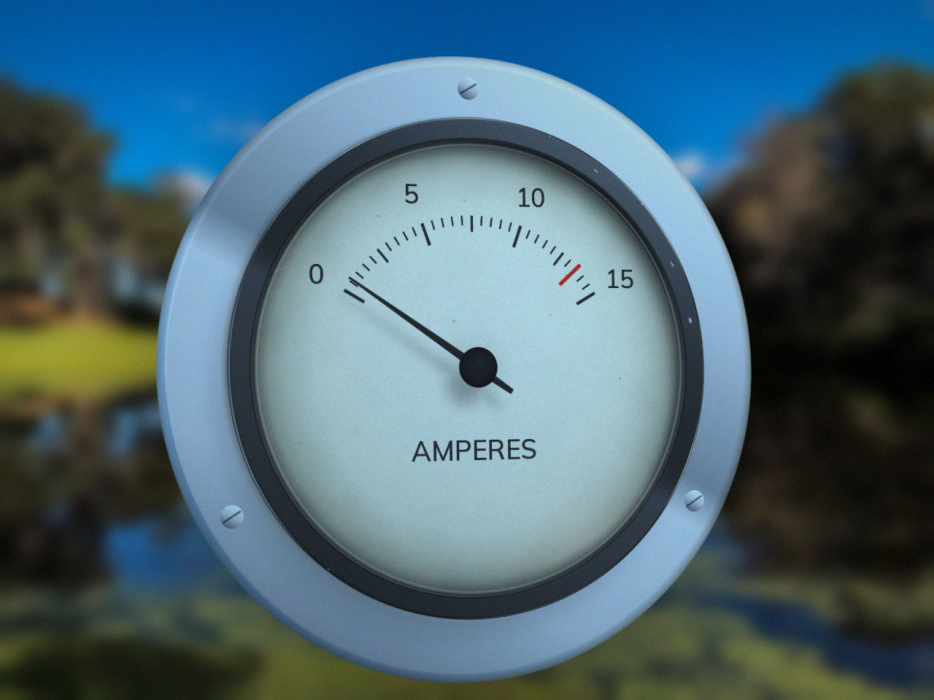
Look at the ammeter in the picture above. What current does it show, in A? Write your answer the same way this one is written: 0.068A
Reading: 0.5A
